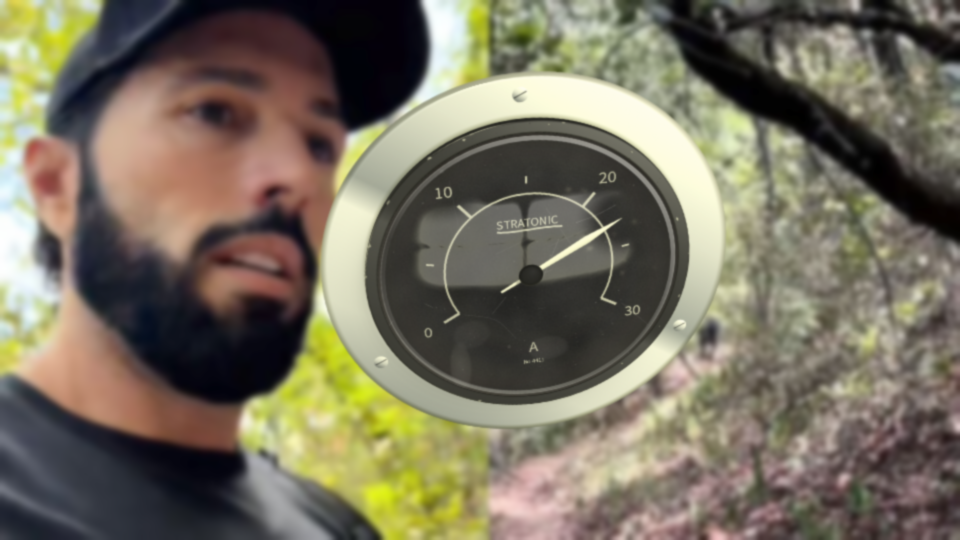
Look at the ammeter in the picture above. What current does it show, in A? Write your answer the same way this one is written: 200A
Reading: 22.5A
